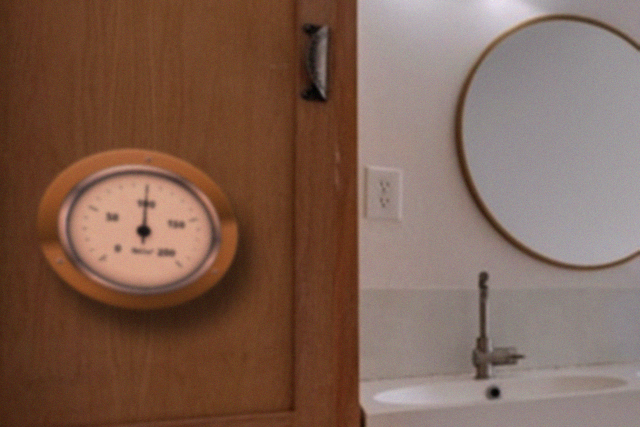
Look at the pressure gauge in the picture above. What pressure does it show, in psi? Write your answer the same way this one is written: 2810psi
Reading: 100psi
